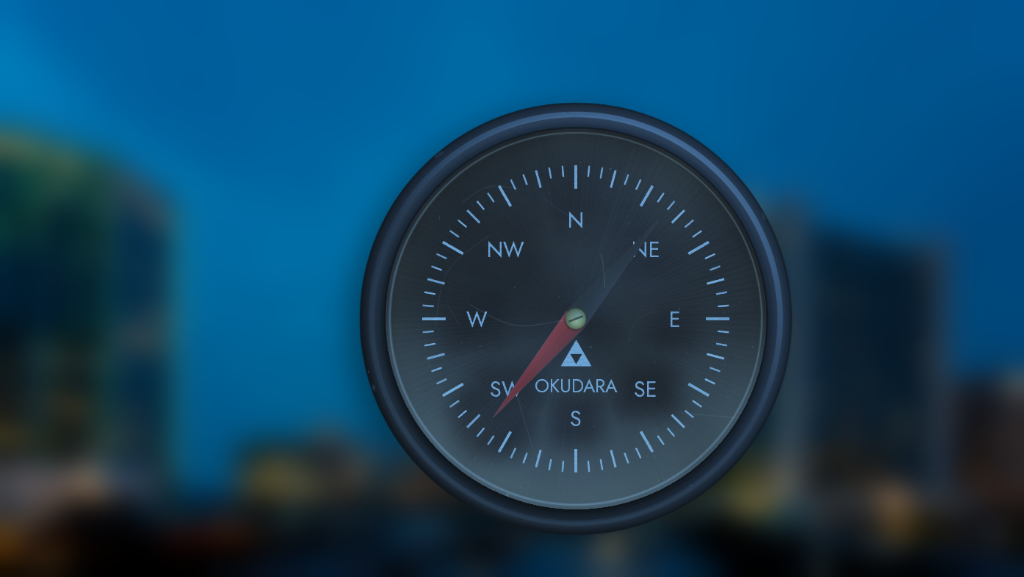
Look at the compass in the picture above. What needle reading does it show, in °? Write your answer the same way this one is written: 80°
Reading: 220°
